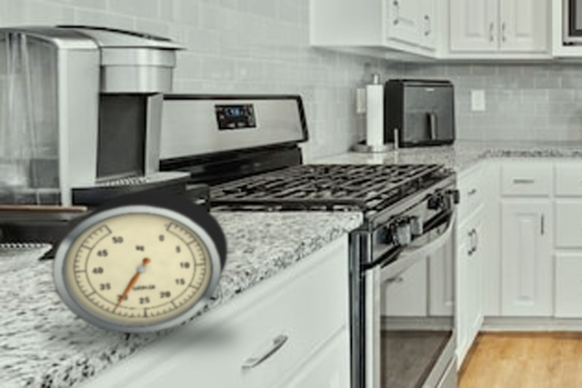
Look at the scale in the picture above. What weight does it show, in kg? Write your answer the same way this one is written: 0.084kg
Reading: 30kg
